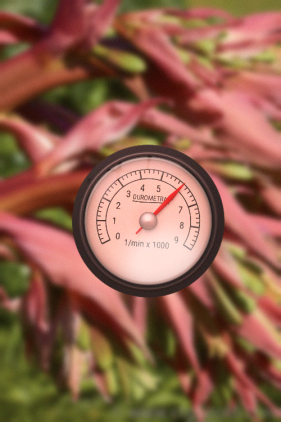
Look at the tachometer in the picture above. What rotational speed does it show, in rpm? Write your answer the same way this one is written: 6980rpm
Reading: 6000rpm
